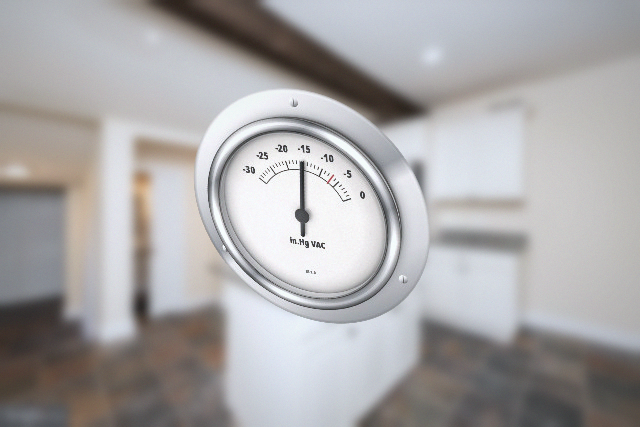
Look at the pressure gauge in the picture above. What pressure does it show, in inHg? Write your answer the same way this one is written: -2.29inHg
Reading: -15inHg
